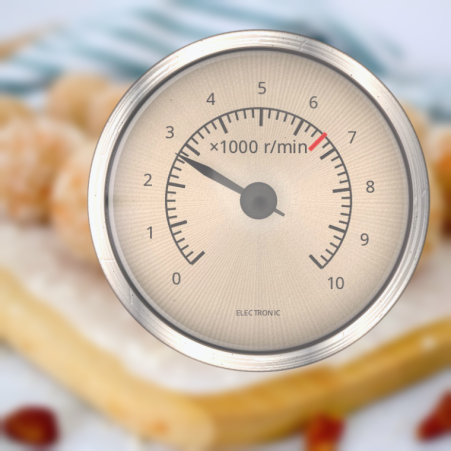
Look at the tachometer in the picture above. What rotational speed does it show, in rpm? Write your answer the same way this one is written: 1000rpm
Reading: 2700rpm
